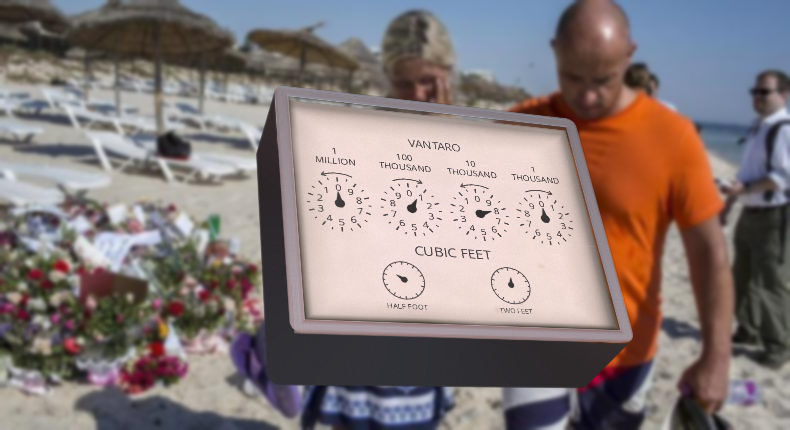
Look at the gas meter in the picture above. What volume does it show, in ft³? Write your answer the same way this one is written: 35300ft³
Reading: 8000ft³
